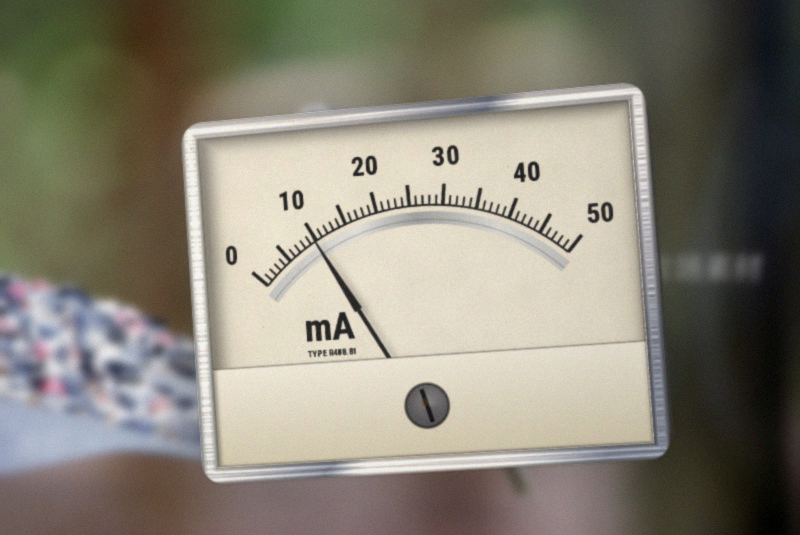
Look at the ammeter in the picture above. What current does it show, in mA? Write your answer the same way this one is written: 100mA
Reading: 10mA
